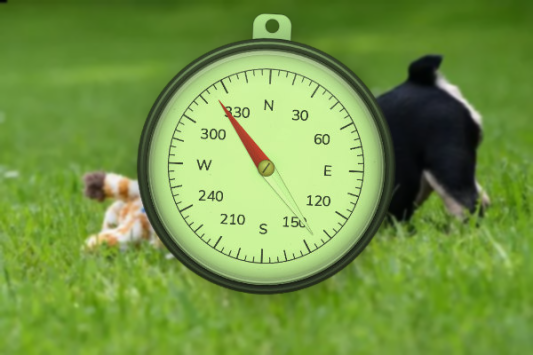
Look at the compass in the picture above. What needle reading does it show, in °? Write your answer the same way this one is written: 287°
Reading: 322.5°
